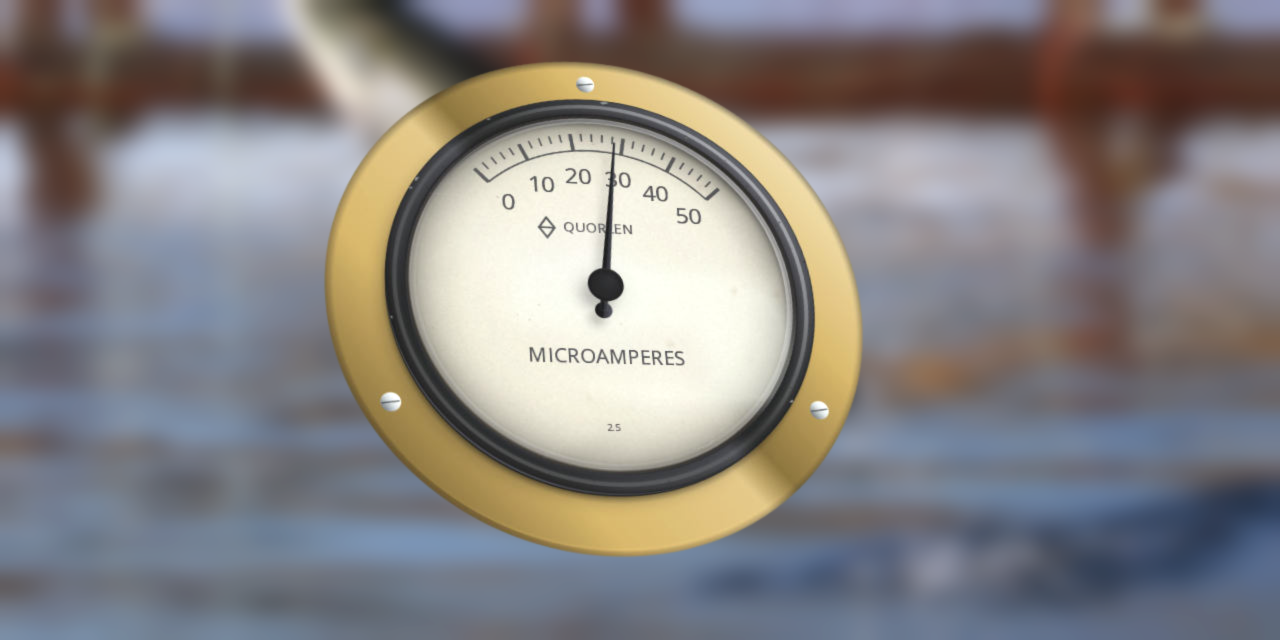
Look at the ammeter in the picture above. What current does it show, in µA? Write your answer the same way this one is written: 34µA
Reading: 28µA
